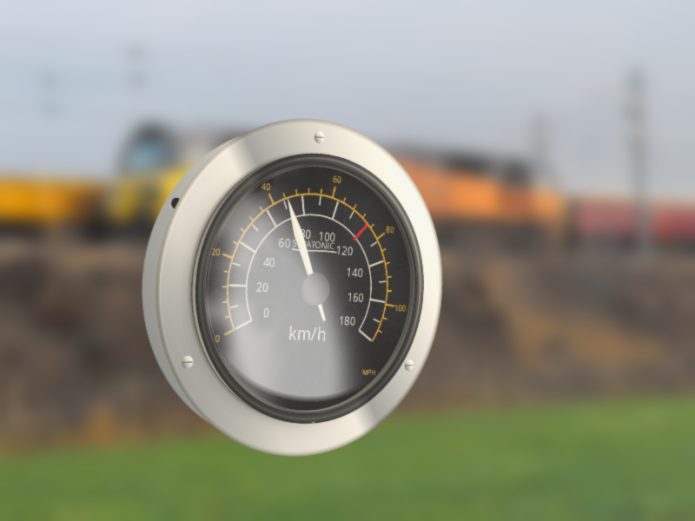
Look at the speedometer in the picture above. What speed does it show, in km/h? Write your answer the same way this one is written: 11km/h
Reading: 70km/h
